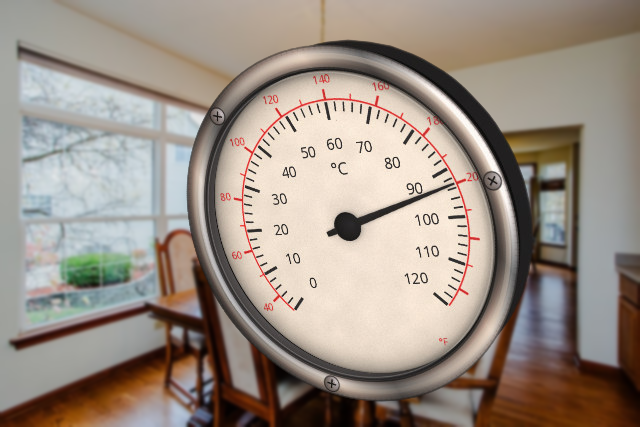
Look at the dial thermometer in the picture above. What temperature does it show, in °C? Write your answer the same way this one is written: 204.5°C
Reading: 93°C
